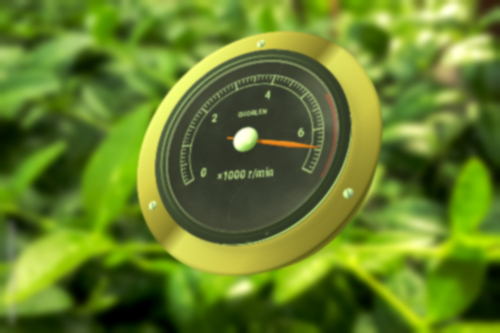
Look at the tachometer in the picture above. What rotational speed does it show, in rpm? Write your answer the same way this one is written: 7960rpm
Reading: 6500rpm
